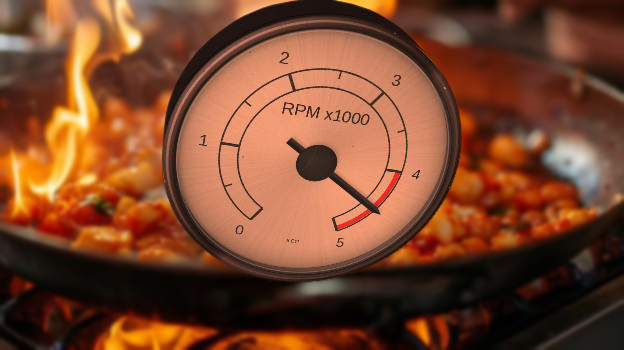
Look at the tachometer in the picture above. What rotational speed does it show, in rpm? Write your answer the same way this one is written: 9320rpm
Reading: 4500rpm
